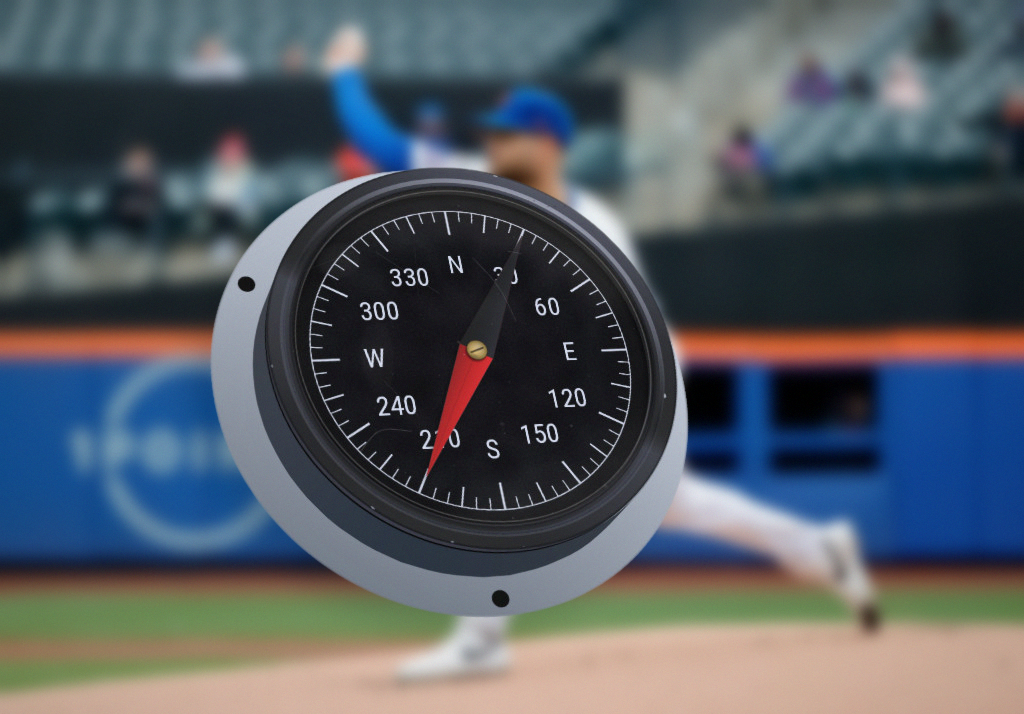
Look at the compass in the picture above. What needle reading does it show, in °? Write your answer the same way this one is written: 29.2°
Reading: 210°
